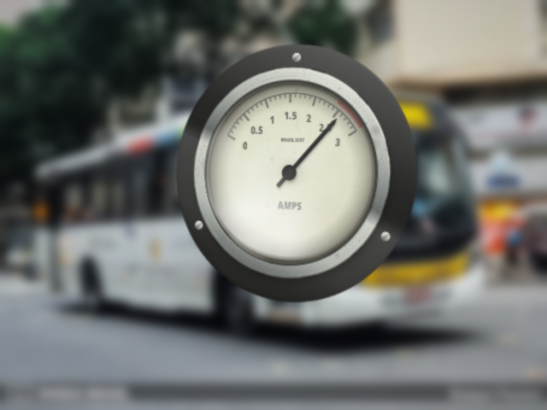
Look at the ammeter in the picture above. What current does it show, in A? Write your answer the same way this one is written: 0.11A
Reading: 2.6A
